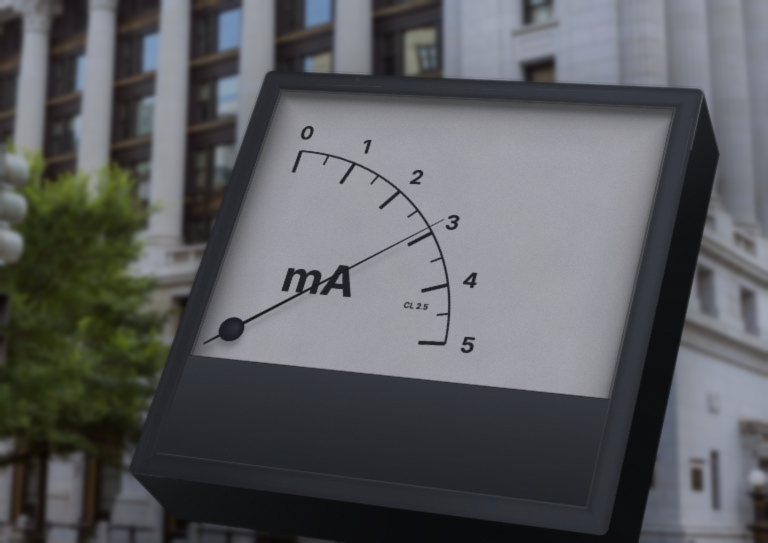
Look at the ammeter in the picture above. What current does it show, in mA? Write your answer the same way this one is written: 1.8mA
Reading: 3mA
